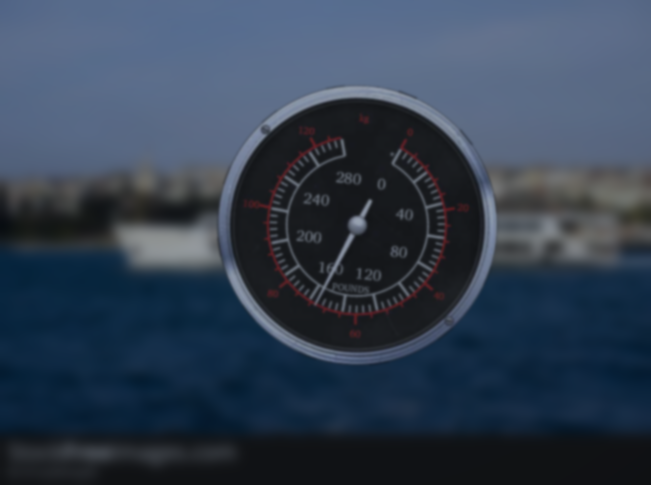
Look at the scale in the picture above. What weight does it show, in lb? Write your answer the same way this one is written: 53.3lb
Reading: 156lb
